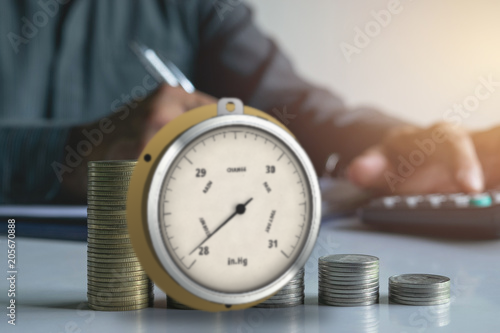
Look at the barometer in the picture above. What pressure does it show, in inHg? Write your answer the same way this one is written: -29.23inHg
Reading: 28.1inHg
